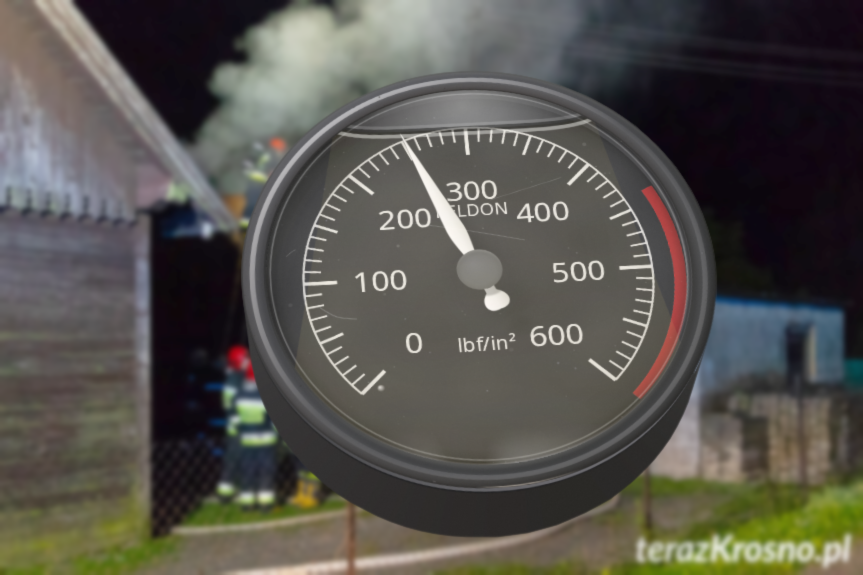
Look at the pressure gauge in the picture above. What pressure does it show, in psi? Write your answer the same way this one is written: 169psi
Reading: 250psi
